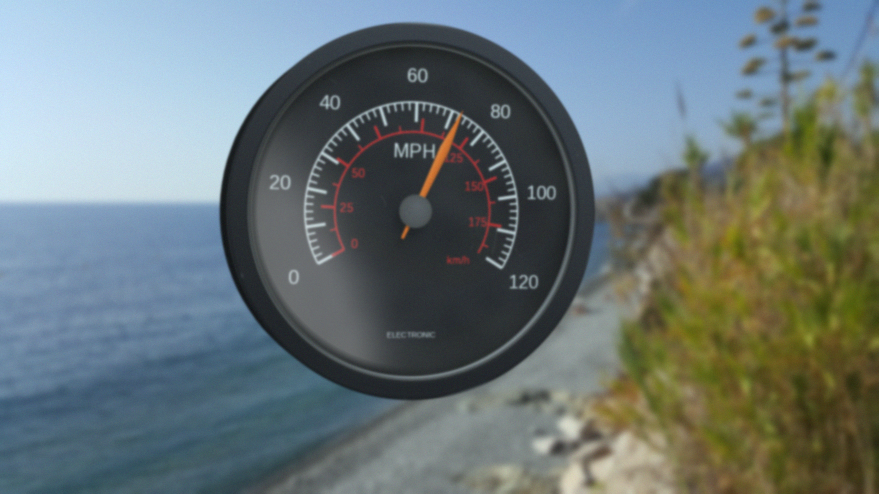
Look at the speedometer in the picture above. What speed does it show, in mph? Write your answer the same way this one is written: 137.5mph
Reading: 72mph
